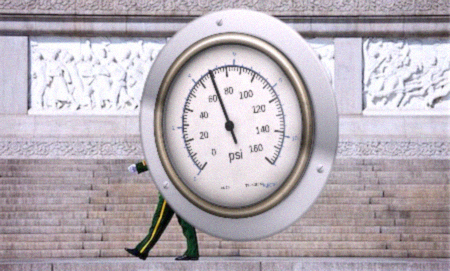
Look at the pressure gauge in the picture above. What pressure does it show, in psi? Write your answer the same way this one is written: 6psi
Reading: 70psi
